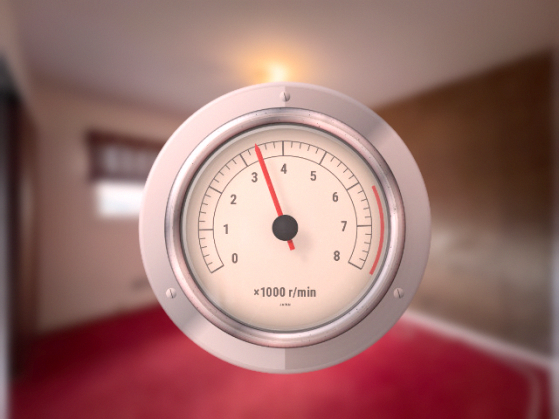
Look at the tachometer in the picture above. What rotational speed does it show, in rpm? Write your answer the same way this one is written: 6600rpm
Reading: 3400rpm
